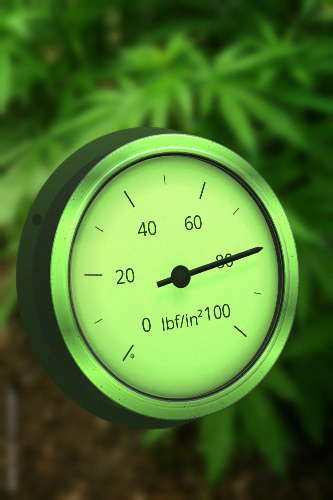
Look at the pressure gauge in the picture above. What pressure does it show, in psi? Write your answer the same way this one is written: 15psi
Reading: 80psi
